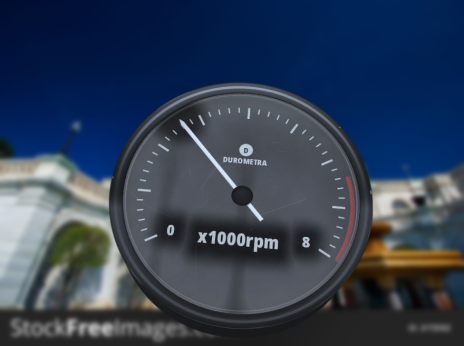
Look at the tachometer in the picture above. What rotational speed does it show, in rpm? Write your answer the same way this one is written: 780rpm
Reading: 2600rpm
